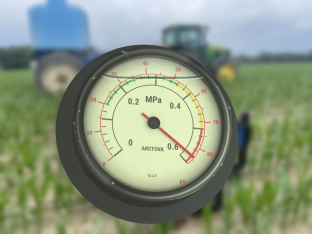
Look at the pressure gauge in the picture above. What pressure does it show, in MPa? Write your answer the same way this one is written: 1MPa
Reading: 0.58MPa
